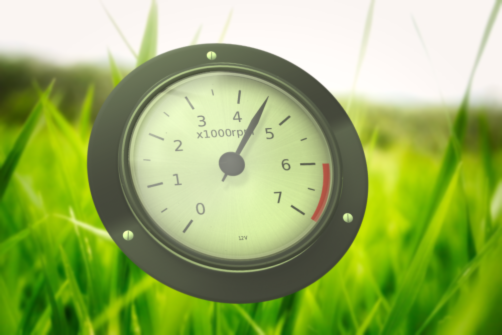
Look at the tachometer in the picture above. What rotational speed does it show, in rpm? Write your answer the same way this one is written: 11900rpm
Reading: 4500rpm
